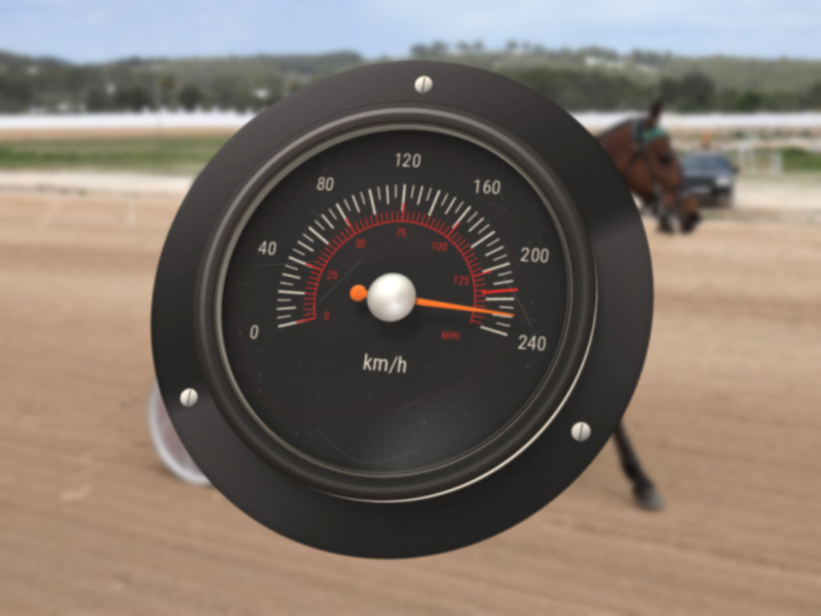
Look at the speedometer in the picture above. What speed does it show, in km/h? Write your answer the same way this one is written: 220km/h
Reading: 230km/h
